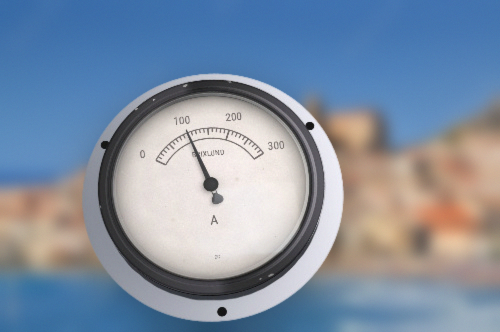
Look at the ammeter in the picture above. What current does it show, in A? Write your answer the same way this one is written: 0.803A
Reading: 100A
